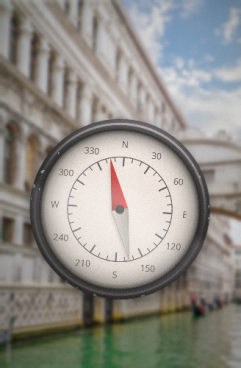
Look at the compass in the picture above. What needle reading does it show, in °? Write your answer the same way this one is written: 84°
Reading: 345°
